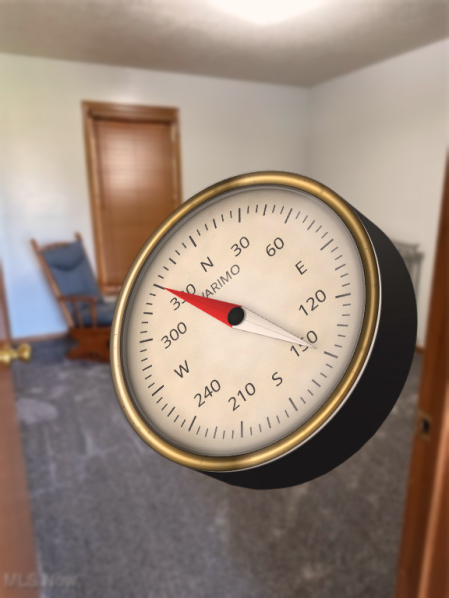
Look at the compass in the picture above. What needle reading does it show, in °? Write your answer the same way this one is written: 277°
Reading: 330°
